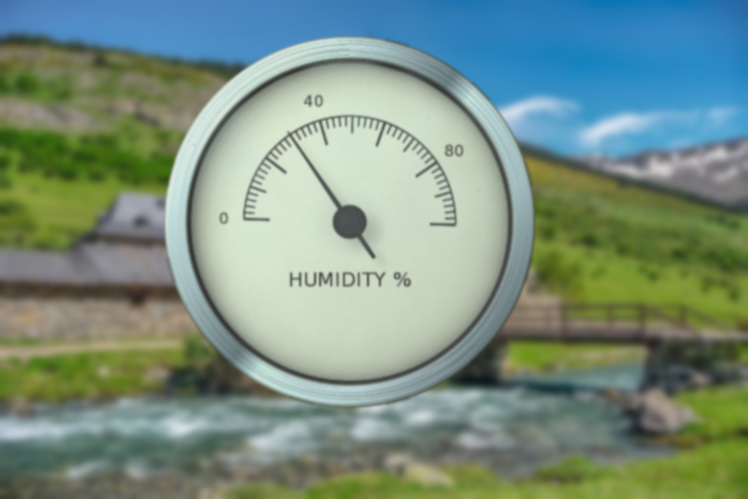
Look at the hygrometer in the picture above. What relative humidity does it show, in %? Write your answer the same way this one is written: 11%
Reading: 30%
